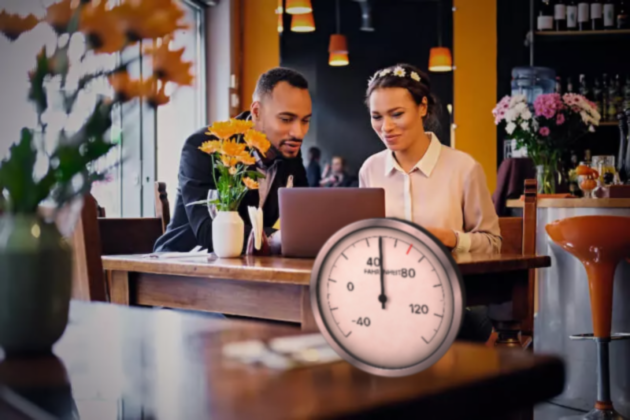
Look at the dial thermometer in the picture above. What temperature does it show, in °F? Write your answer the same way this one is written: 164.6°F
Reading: 50°F
